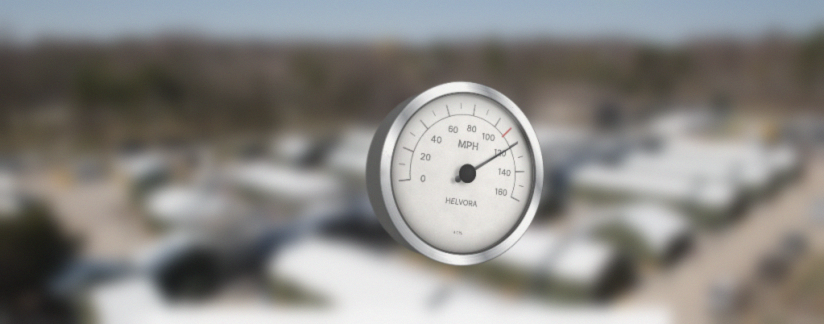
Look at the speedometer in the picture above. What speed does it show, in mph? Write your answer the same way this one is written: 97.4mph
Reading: 120mph
